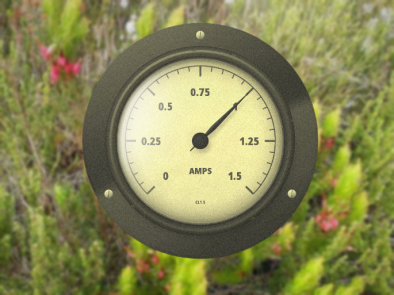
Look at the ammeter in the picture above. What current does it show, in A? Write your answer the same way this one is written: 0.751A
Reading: 1A
